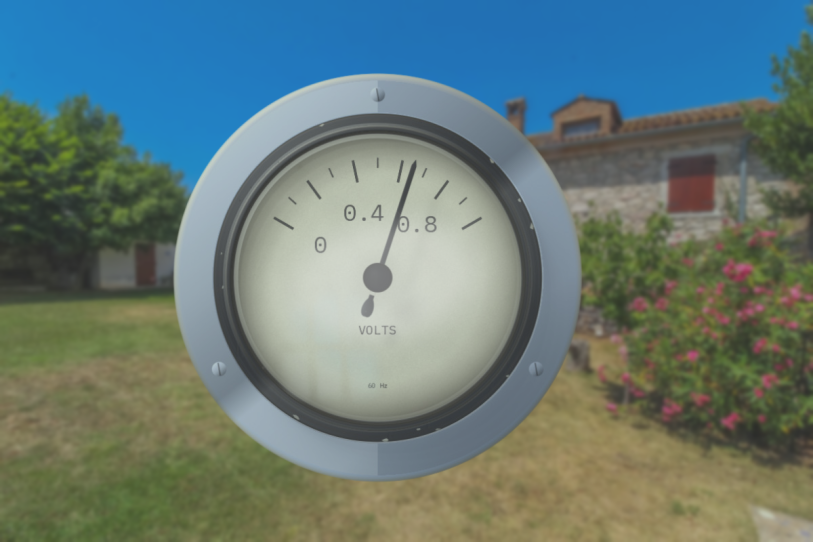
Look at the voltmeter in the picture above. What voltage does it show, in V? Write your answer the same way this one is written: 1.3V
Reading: 0.65V
